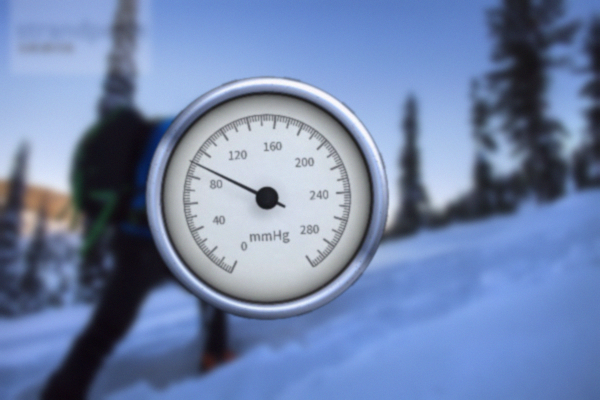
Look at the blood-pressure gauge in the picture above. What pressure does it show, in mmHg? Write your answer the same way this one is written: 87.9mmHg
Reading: 90mmHg
